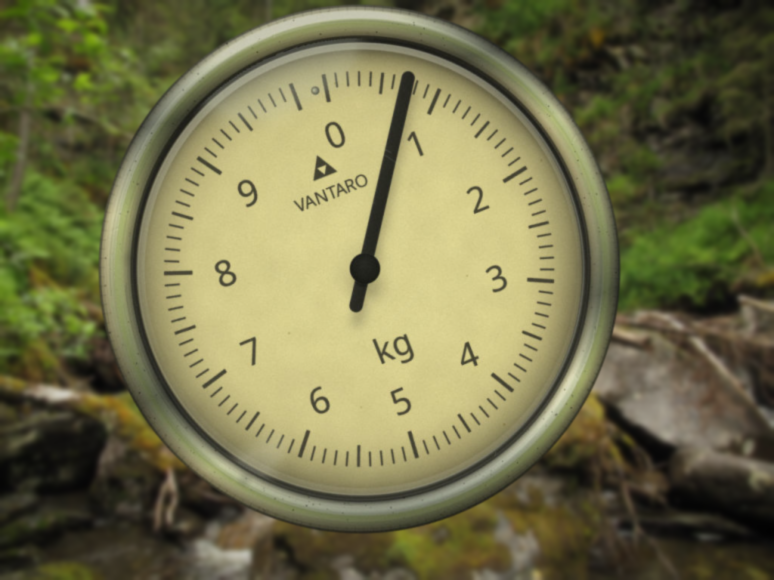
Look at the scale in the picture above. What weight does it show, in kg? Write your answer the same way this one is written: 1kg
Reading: 0.7kg
